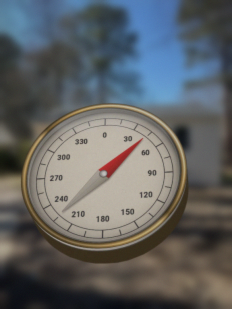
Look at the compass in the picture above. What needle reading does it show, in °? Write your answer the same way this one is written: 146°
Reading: 45°
